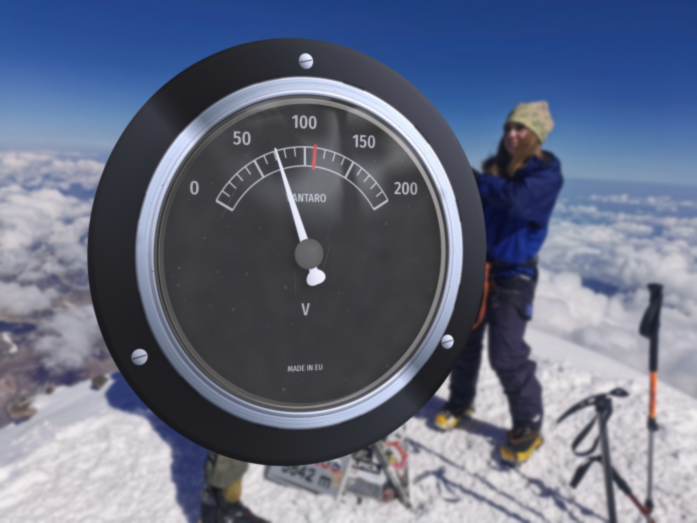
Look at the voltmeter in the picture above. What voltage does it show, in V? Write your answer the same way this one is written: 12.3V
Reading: 70V
